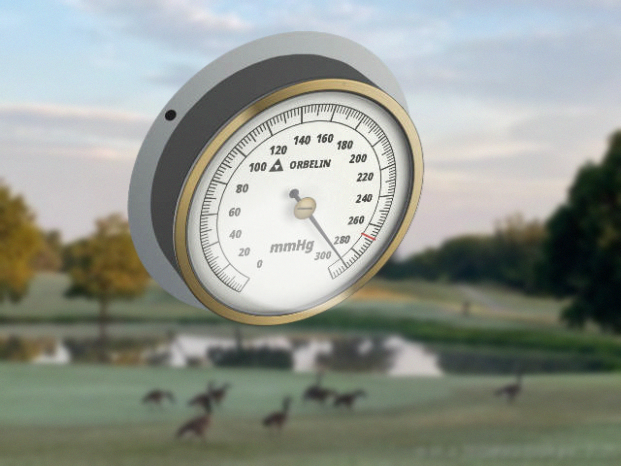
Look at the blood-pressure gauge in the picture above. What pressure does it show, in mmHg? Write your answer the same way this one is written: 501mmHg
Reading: 290mmHg
